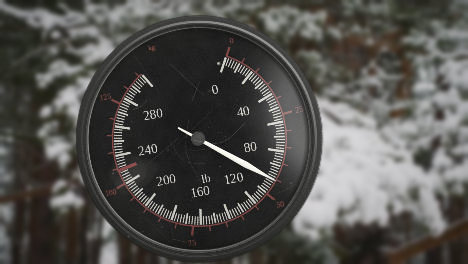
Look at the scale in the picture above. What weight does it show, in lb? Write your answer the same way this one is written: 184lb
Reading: 100lb
